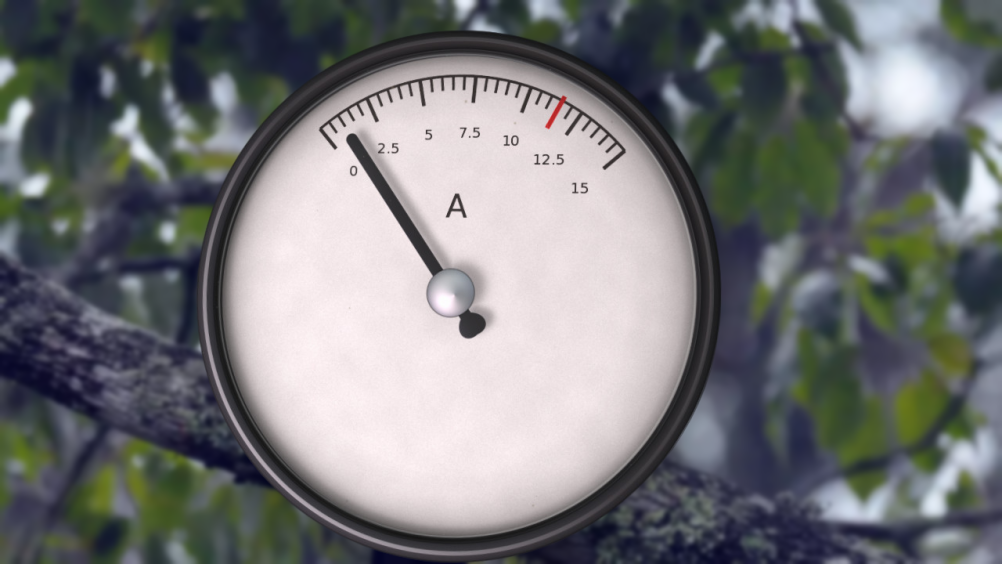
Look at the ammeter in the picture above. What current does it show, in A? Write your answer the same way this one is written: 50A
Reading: 1A
